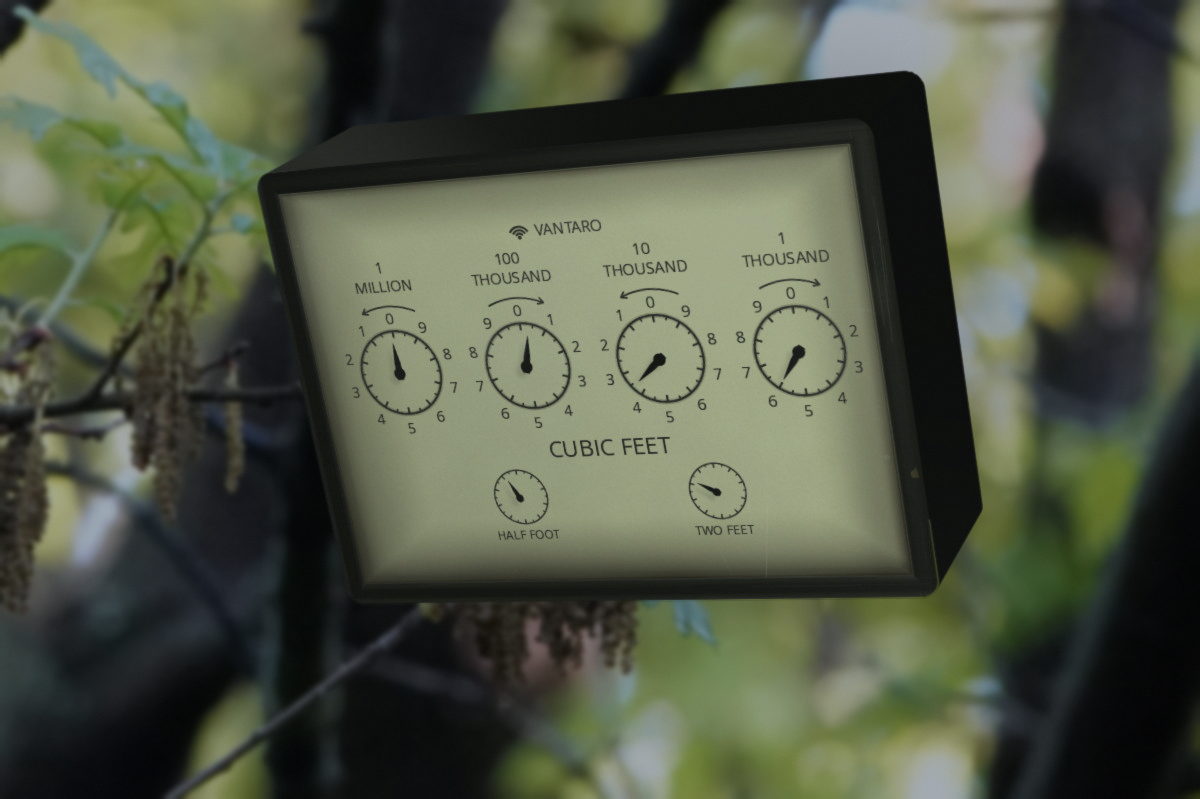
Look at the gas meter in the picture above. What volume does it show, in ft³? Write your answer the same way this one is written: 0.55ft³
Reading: 3600ft³
